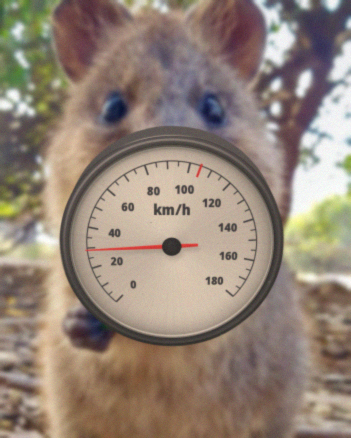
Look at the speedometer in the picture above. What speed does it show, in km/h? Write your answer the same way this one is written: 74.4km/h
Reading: 30km/h
